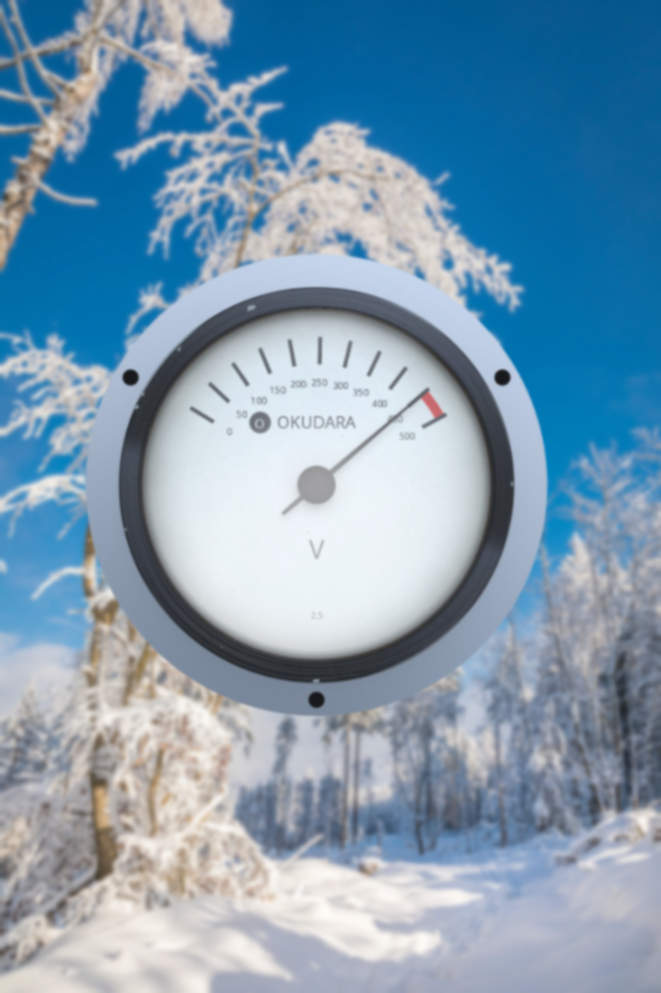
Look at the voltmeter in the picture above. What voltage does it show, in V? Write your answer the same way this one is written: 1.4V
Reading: 450V
